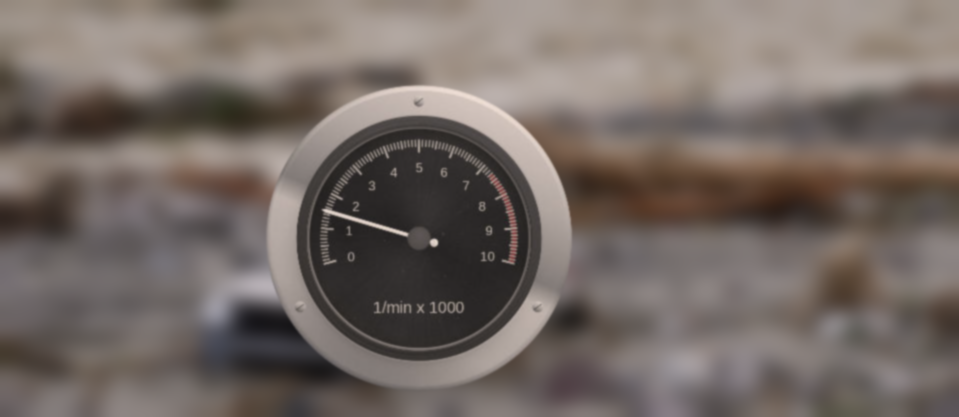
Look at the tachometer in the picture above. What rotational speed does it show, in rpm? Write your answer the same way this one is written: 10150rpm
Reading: 1500rpm
